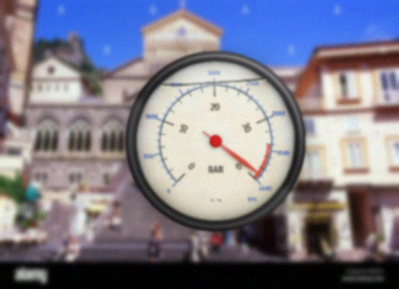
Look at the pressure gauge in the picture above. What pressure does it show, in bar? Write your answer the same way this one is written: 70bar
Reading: 39bar
